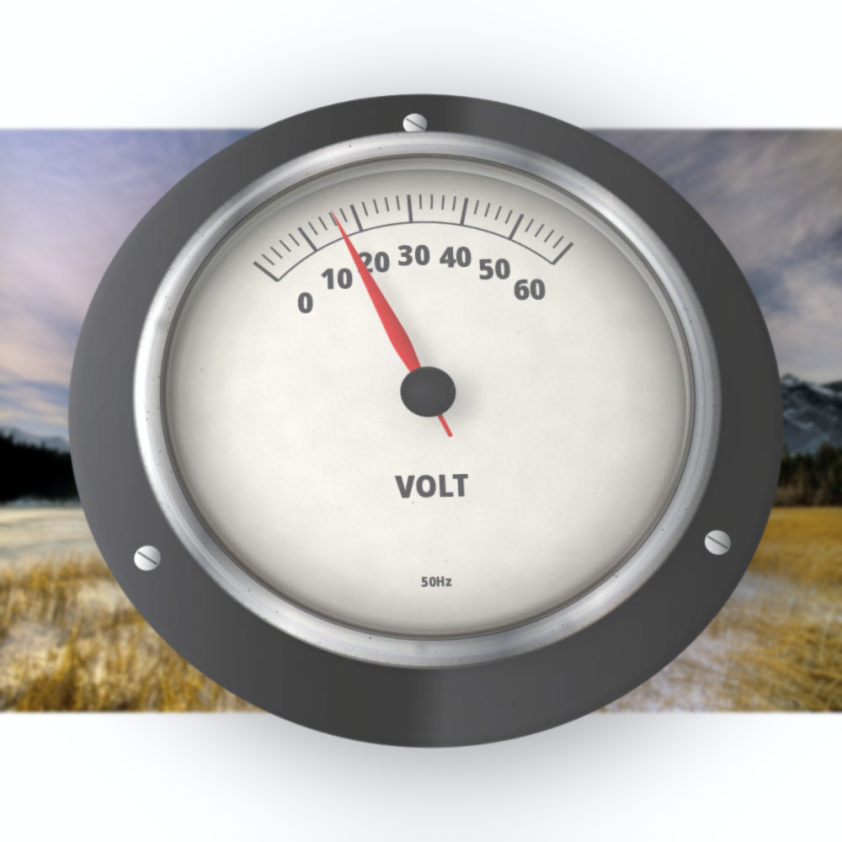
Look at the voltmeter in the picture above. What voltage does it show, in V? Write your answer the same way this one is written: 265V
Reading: 16V
